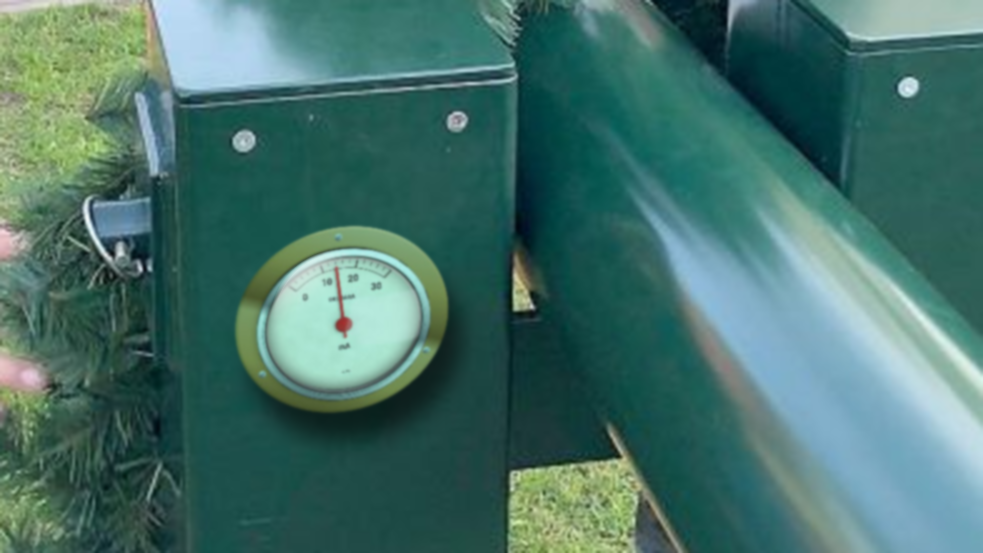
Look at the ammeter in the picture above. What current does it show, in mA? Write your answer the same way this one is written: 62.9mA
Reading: 14mA
